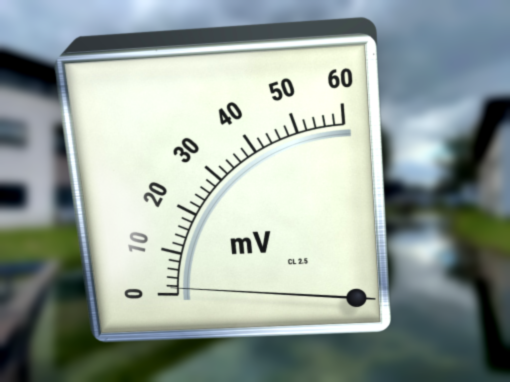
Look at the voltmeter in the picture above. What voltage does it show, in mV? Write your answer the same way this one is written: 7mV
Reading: 2mV
